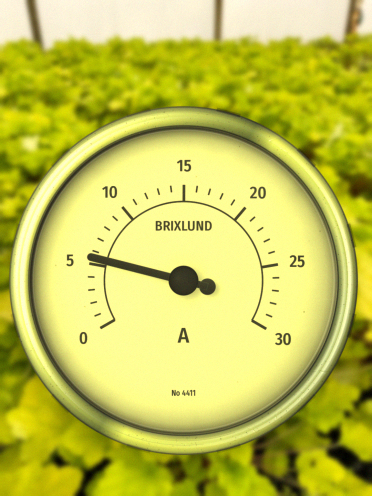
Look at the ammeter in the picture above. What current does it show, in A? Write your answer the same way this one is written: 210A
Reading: 5.5A
